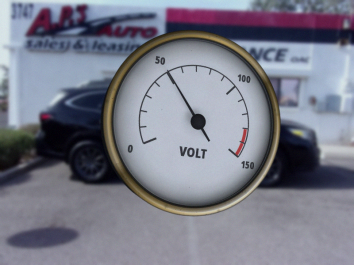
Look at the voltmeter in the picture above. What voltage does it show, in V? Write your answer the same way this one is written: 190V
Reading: 50V
